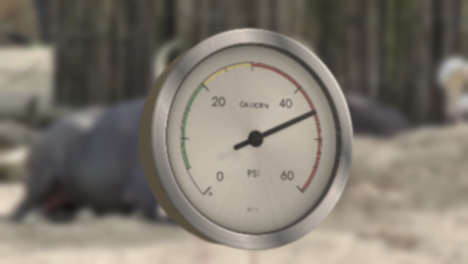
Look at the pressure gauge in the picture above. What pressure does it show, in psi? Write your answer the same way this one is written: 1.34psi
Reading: 45psi
